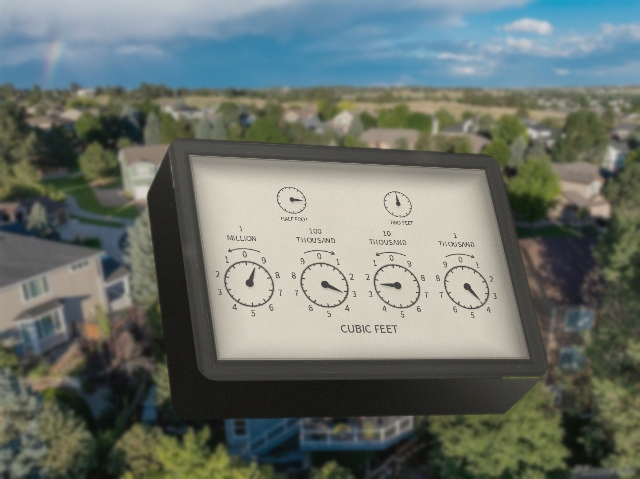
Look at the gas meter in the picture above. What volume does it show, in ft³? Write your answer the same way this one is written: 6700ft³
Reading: 932400ft³
